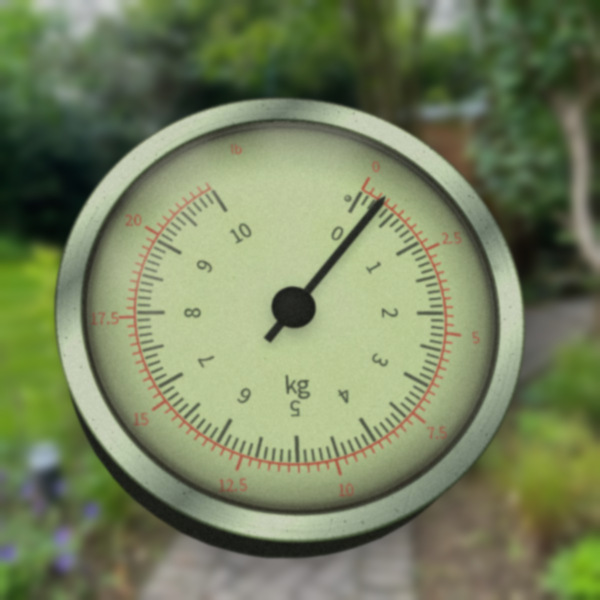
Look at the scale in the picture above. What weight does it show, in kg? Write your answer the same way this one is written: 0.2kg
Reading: 0.3kg
